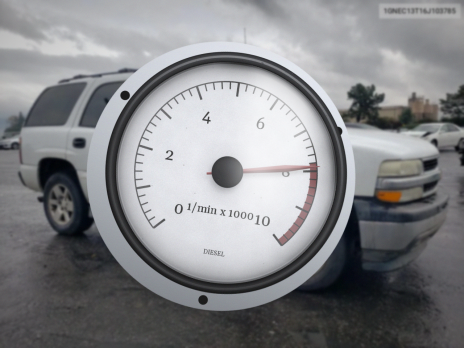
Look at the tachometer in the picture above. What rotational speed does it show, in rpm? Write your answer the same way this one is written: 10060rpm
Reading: 7900rpm
